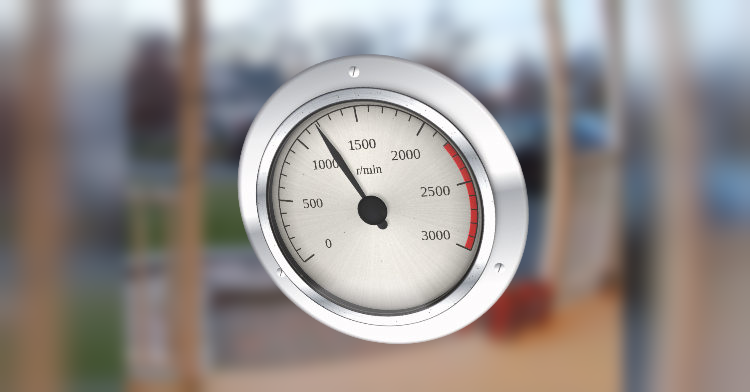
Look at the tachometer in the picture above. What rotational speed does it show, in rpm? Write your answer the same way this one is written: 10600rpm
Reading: 1200rpm
